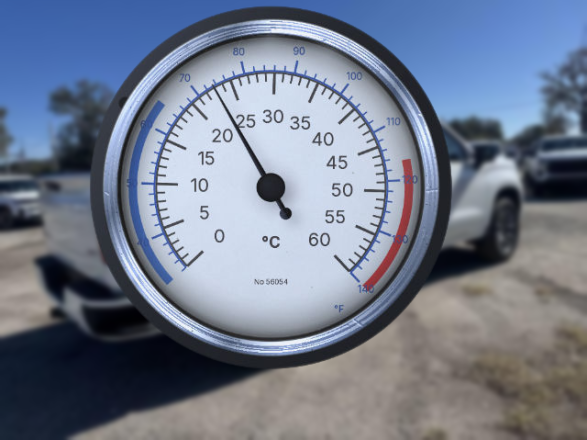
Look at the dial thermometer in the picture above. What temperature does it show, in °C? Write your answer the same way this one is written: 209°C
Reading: 23°C
